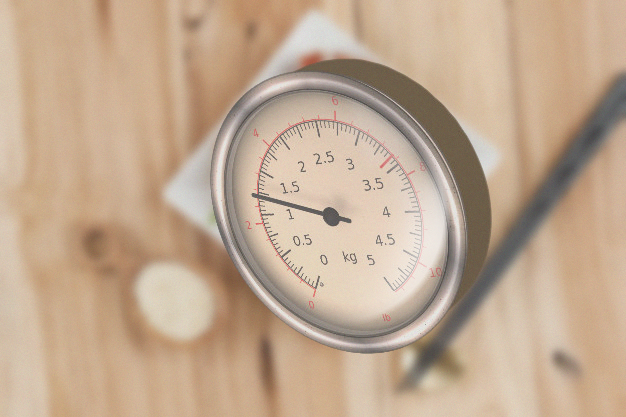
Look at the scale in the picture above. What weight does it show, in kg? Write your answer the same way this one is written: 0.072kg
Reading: 1.25kg
